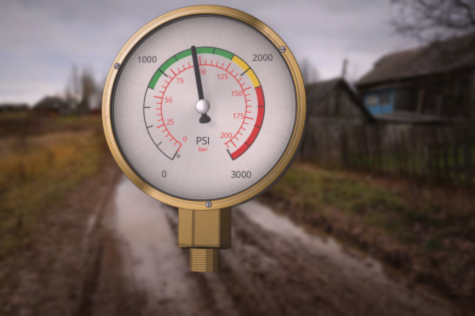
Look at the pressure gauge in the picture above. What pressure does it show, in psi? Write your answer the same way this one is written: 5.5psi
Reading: 1400psi
